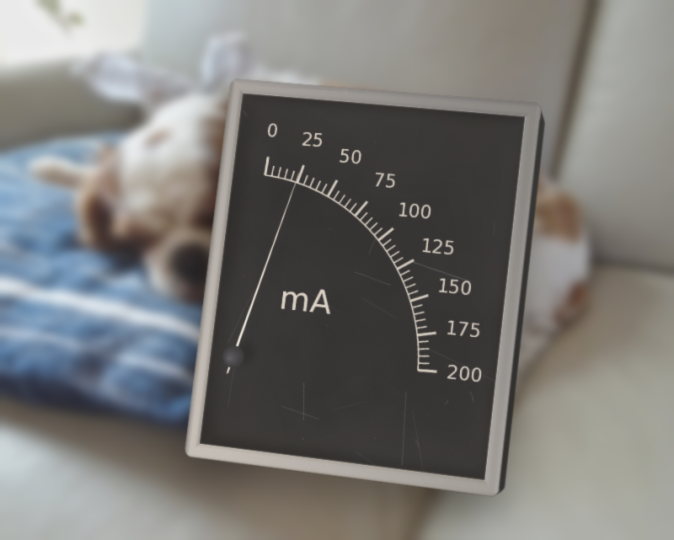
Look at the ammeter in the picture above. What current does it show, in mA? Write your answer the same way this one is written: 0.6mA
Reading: 25mA
